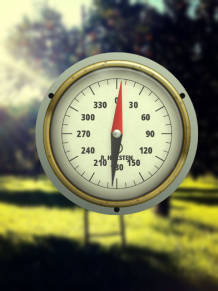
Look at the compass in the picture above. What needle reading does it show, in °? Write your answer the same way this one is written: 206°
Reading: 5°
